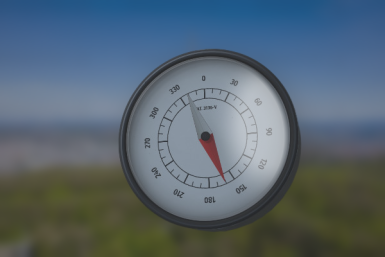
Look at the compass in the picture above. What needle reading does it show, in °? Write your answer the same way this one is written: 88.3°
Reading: 160°
